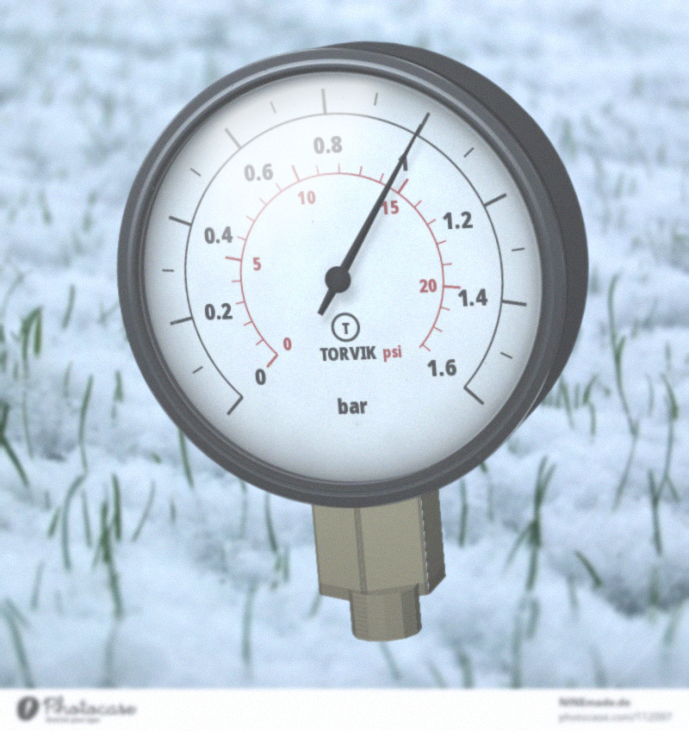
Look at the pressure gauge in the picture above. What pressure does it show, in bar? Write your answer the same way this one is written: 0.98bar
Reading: 1bar
